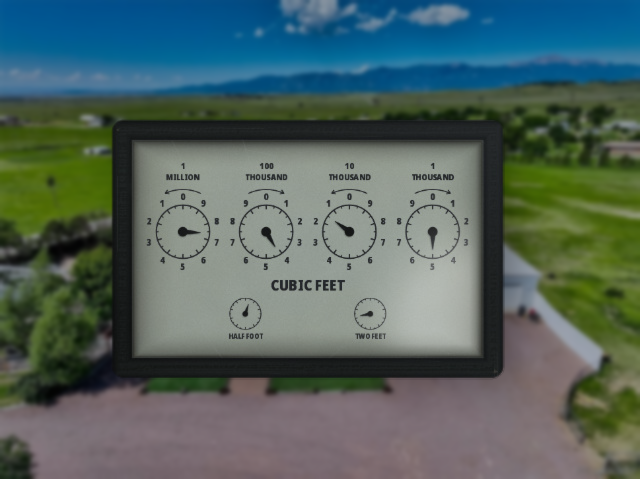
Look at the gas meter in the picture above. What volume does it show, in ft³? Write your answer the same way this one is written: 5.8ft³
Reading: 741500ft³
